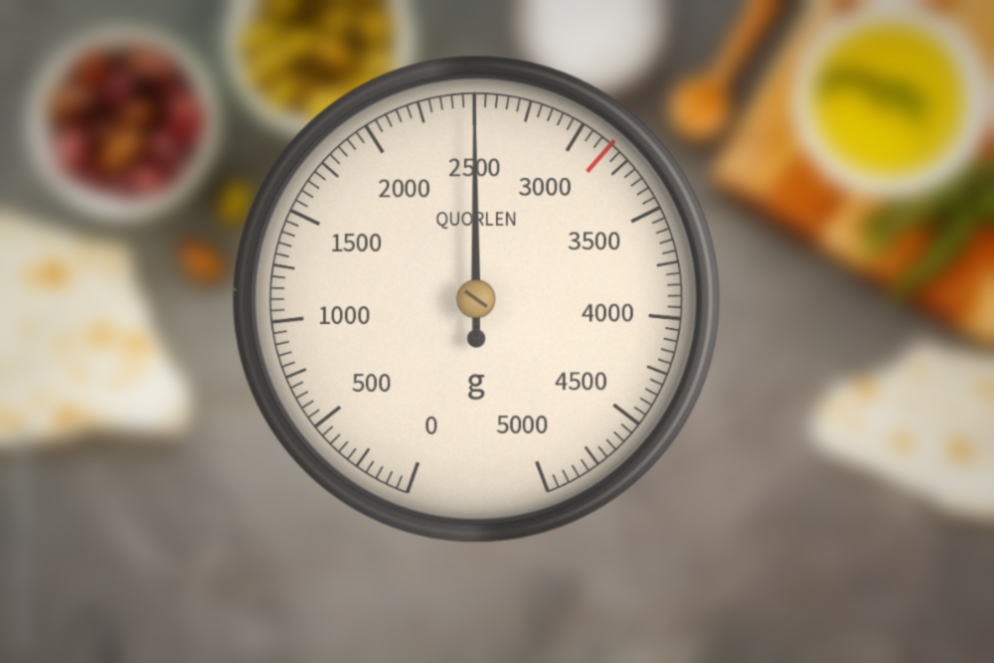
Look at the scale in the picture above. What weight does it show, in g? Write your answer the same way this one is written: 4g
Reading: 2500g
